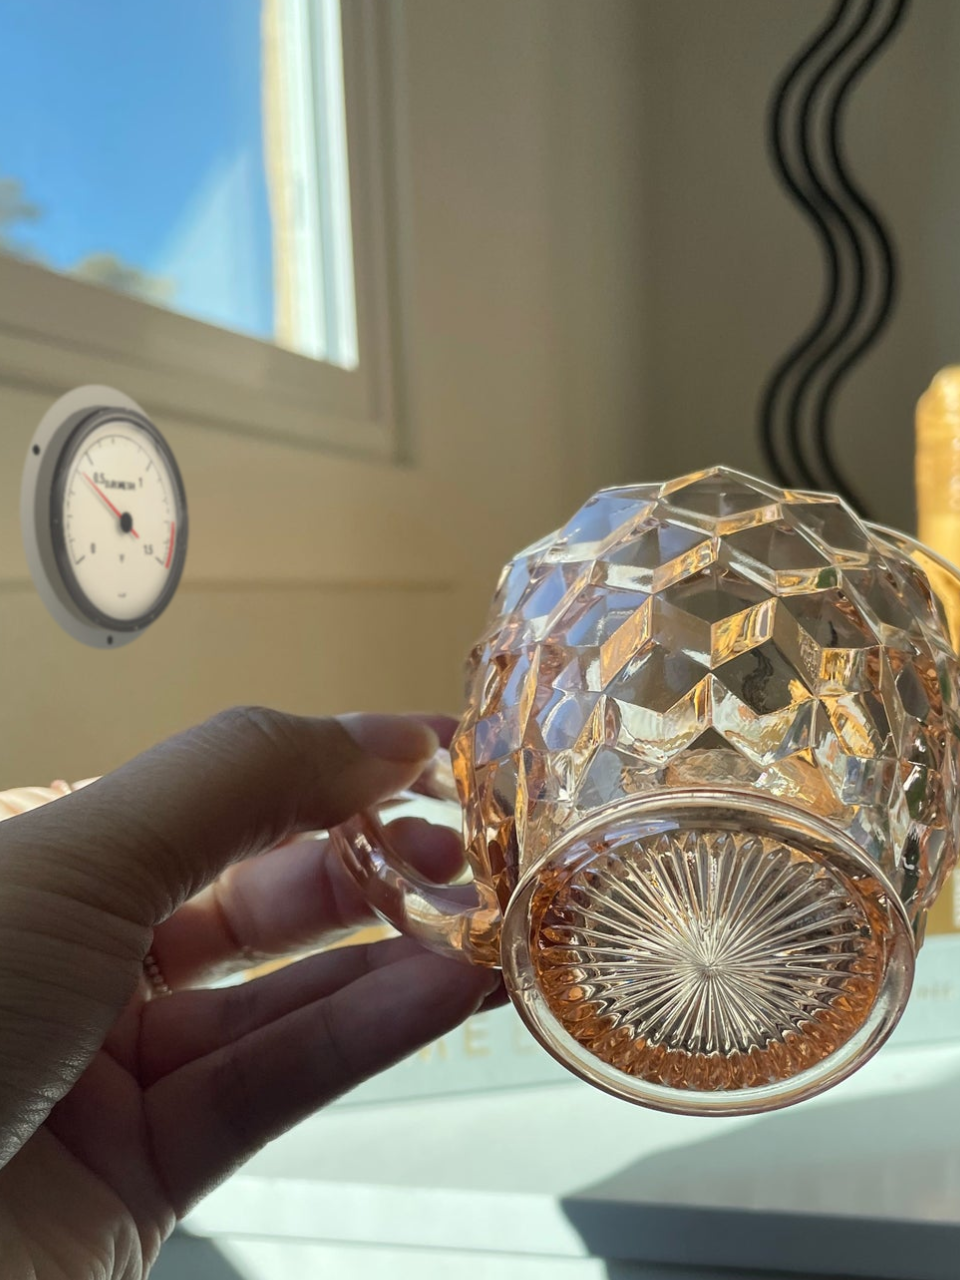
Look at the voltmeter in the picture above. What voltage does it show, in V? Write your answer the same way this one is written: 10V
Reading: 0.4V
